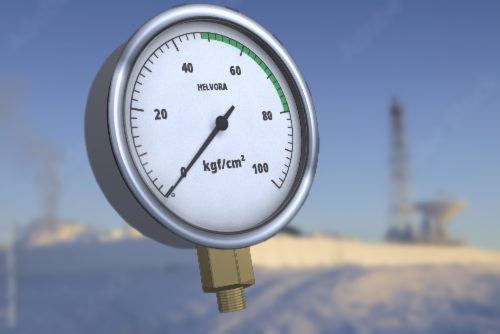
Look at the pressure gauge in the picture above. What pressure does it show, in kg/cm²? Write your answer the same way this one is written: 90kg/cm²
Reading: 0kg/cm²
